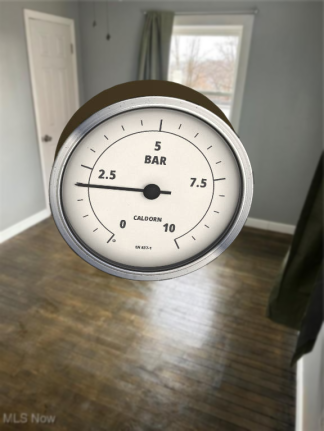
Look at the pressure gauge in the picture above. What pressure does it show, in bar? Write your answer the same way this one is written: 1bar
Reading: 2bar
